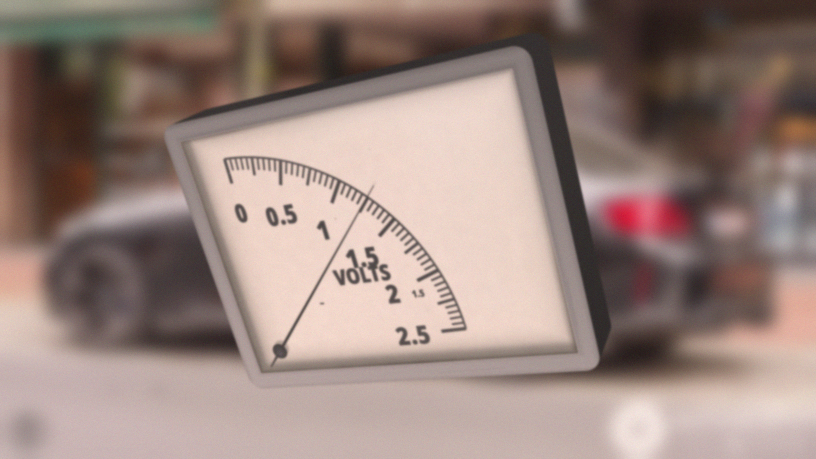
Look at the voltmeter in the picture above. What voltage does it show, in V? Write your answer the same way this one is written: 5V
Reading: 1.25V
